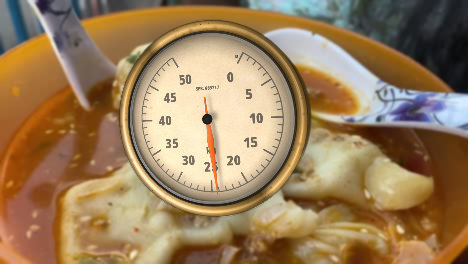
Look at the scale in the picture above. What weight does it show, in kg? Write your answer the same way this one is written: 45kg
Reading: 24kg
